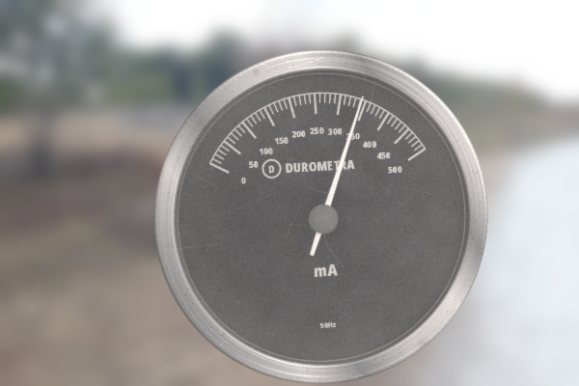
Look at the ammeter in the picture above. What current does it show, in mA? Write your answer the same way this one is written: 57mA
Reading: 340mA
